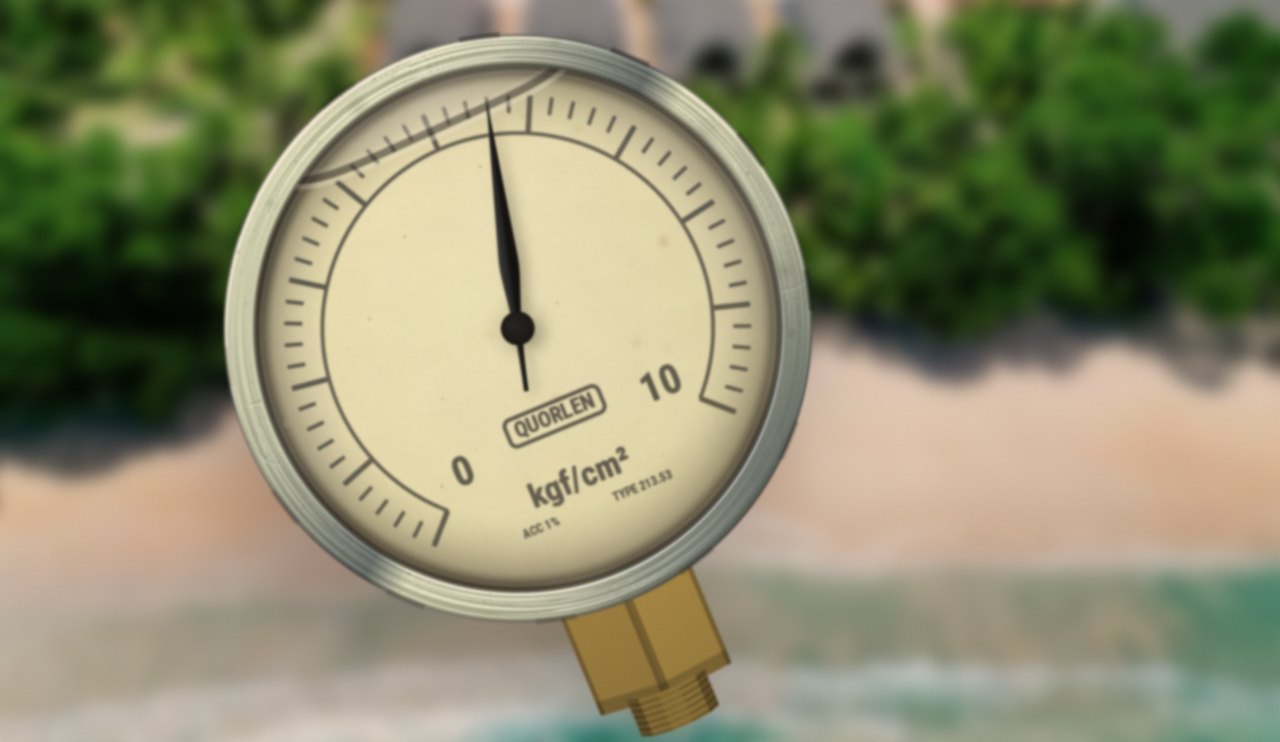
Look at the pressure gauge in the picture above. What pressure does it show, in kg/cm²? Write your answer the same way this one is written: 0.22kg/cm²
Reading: 5.6kg/cm²
